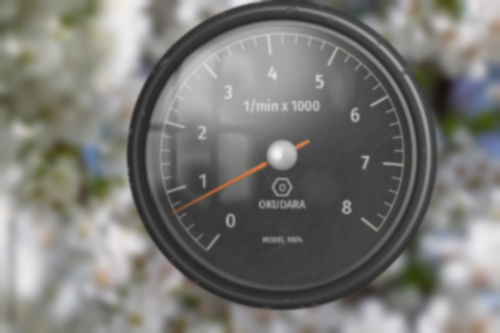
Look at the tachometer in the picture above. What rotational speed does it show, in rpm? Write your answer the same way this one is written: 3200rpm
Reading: 700rpm
